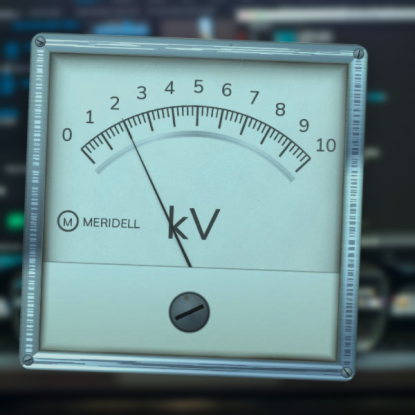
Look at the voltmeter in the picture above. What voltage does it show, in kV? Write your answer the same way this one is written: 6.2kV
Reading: 2kV
